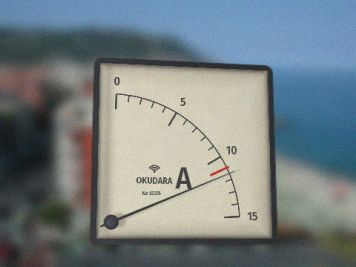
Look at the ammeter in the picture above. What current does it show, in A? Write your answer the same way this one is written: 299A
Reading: 11.5A
